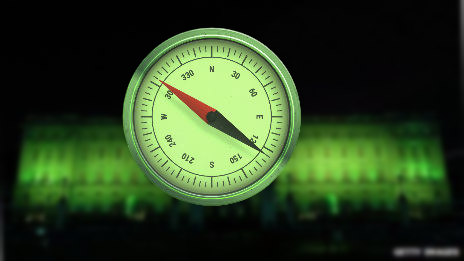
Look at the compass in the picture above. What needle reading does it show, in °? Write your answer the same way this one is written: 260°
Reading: 305°
